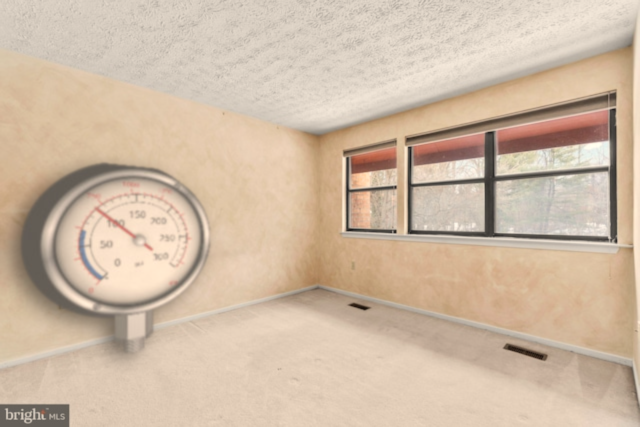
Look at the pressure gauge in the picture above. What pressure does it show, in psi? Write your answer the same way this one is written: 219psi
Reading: 100psi
